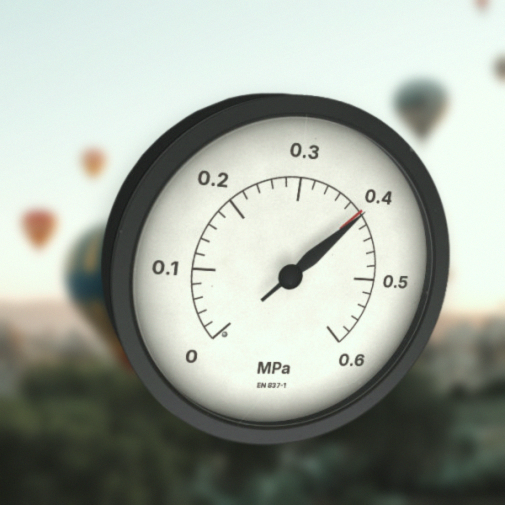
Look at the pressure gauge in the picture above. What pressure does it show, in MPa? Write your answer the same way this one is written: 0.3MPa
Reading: 0.4MPa
